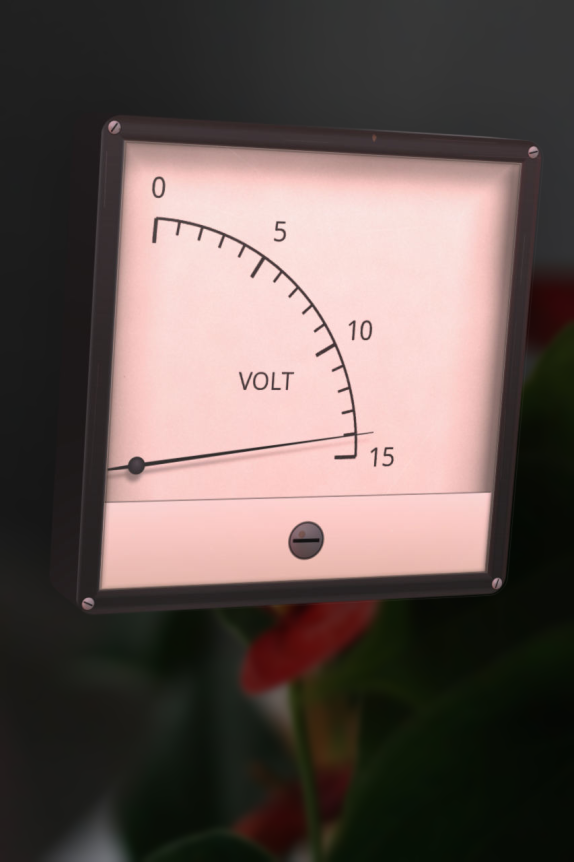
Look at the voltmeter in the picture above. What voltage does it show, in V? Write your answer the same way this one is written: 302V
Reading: 14V
